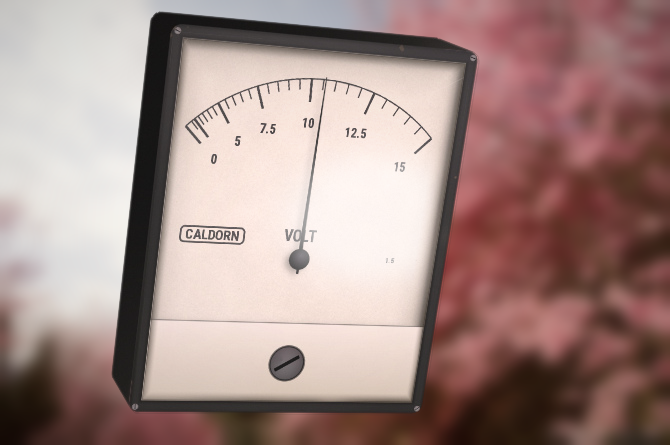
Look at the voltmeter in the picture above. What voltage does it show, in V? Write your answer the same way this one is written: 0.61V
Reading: 10.5V
